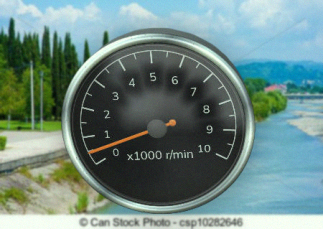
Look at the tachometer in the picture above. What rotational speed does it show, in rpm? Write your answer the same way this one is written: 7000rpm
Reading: 500rpm
